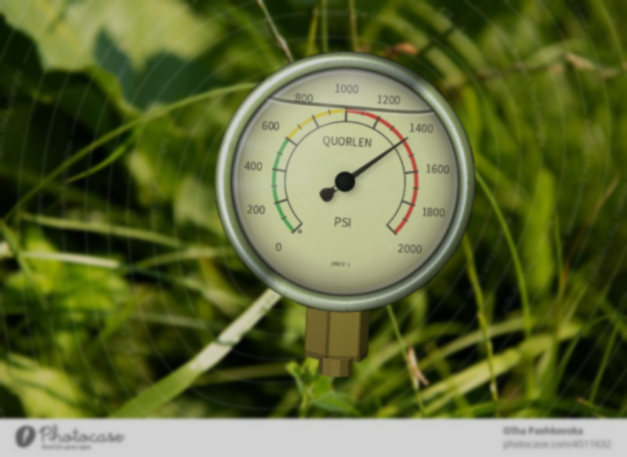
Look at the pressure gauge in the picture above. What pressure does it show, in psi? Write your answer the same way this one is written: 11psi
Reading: 1400psi
